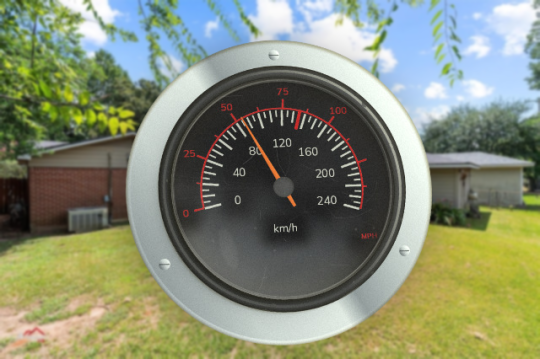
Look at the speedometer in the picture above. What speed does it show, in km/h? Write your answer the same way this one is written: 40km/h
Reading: 85km/h
